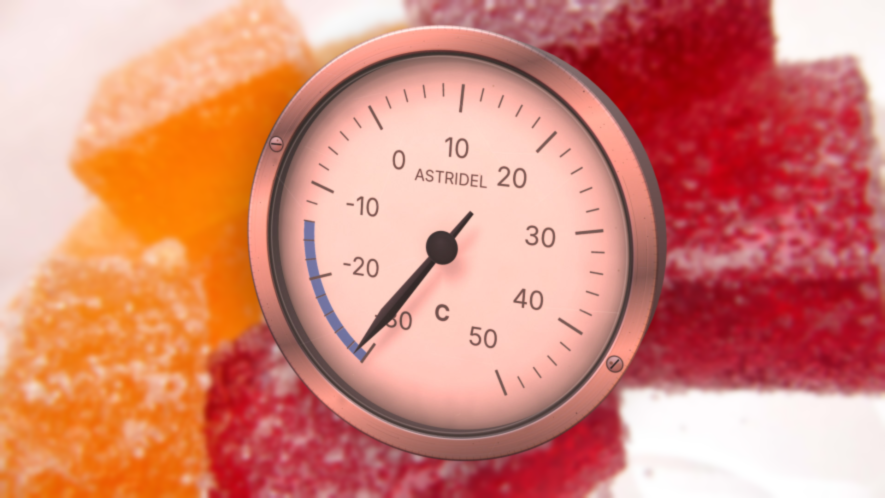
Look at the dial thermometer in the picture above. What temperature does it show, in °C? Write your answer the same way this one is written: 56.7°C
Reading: -29°C
